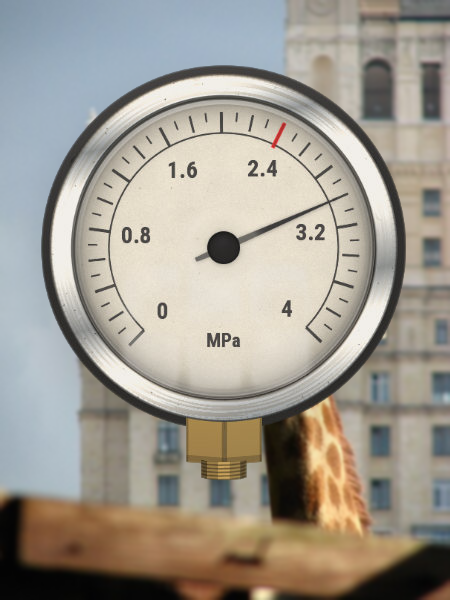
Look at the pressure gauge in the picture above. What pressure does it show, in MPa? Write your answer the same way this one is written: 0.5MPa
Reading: 3MPa
